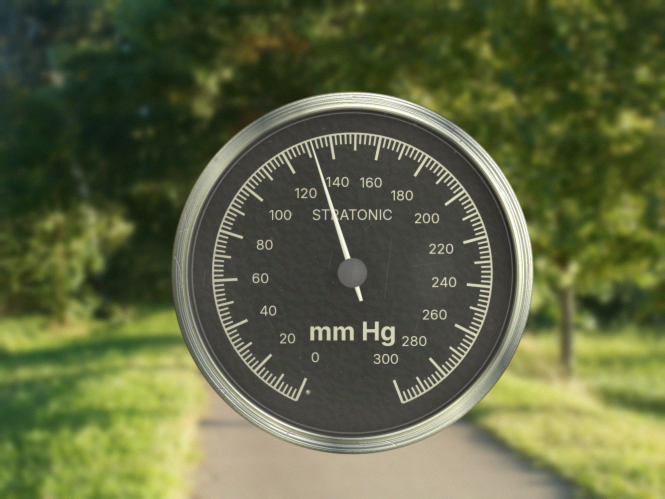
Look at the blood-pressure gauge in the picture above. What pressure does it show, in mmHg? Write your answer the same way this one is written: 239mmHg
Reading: 132mmHg
